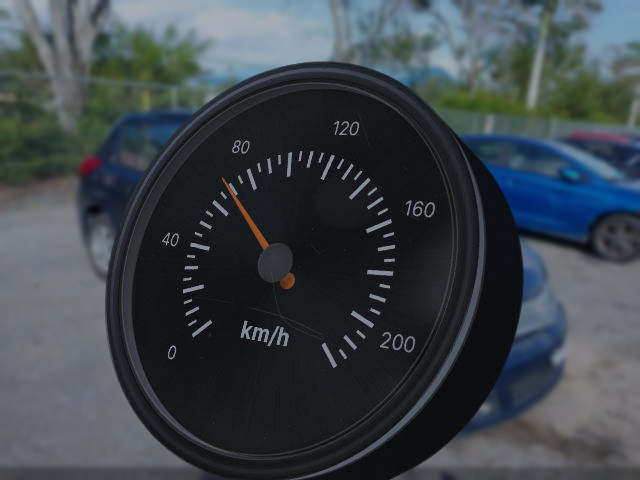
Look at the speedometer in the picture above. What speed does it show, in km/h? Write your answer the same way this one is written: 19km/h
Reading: 70km/h
